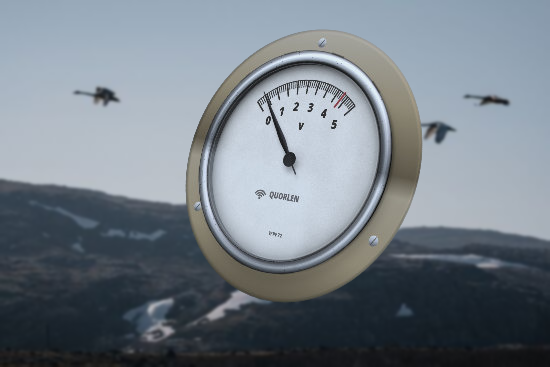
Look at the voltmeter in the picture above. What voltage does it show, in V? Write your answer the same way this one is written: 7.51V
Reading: 0.5V
